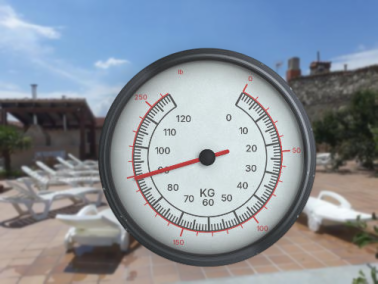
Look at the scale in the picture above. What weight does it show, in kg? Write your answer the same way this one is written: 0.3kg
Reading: 90kg
